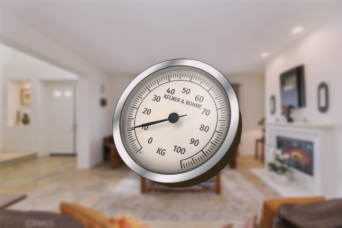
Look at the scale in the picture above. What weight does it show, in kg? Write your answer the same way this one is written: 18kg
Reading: 10kg
